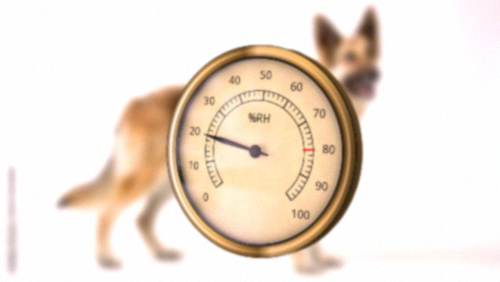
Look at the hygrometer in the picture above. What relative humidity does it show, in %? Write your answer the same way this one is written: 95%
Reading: 20%
